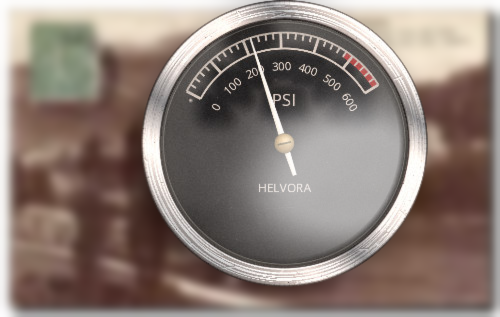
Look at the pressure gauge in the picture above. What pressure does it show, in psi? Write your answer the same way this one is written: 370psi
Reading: 220psi
